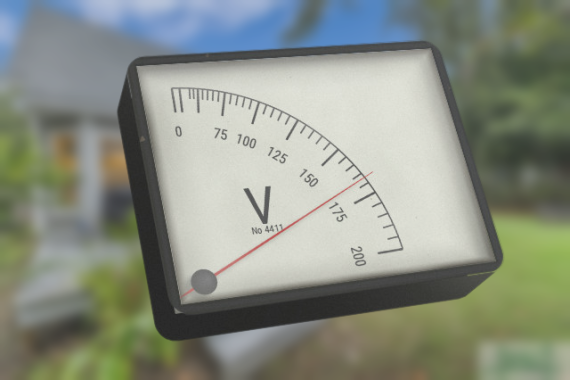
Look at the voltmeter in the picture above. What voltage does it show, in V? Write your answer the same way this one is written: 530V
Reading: 167.5V
